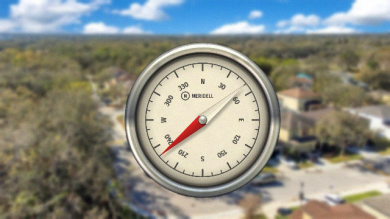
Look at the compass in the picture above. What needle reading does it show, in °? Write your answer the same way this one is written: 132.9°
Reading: 230°
